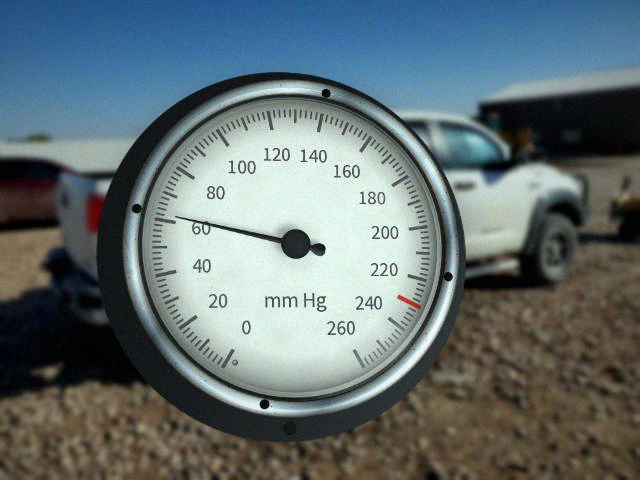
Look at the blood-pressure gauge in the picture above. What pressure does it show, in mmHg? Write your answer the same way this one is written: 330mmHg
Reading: 62mmHg
